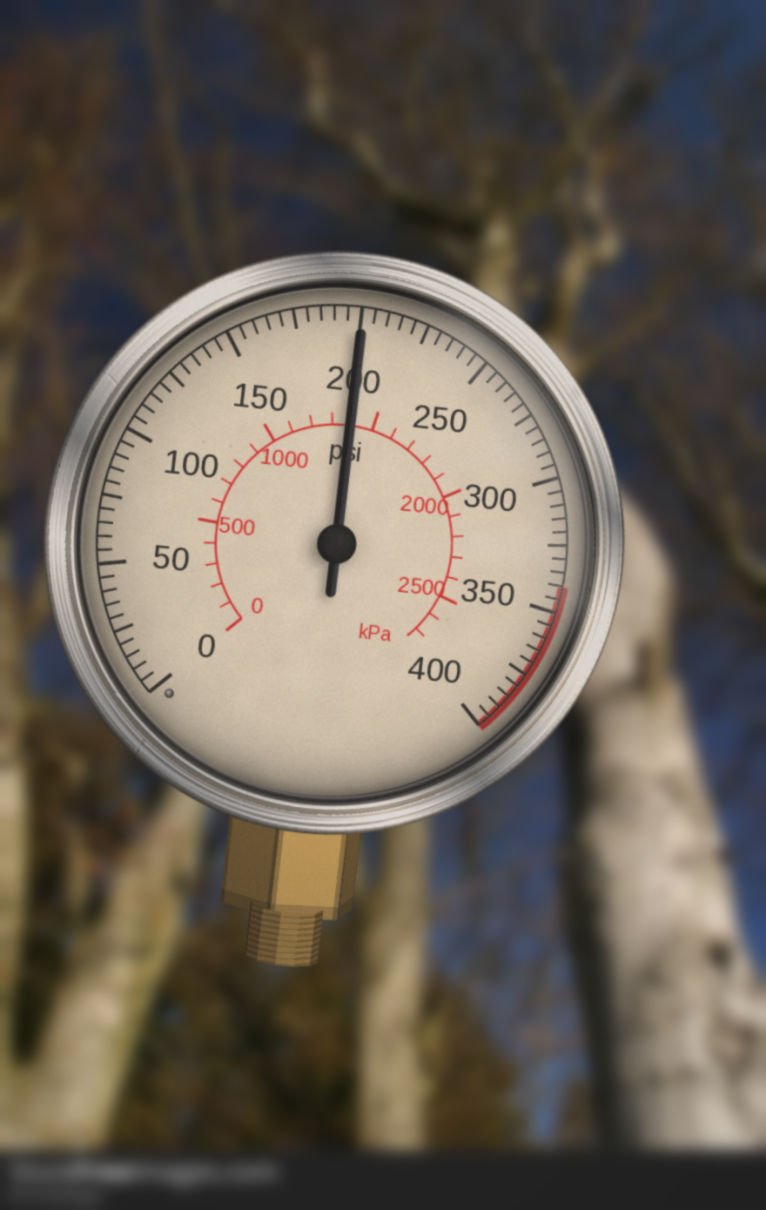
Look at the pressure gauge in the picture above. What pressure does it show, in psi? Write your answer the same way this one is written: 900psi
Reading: 200psi
